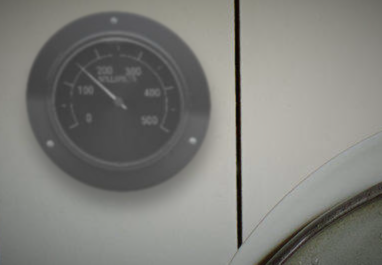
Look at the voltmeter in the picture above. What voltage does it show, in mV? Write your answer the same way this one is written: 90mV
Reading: 150mV
